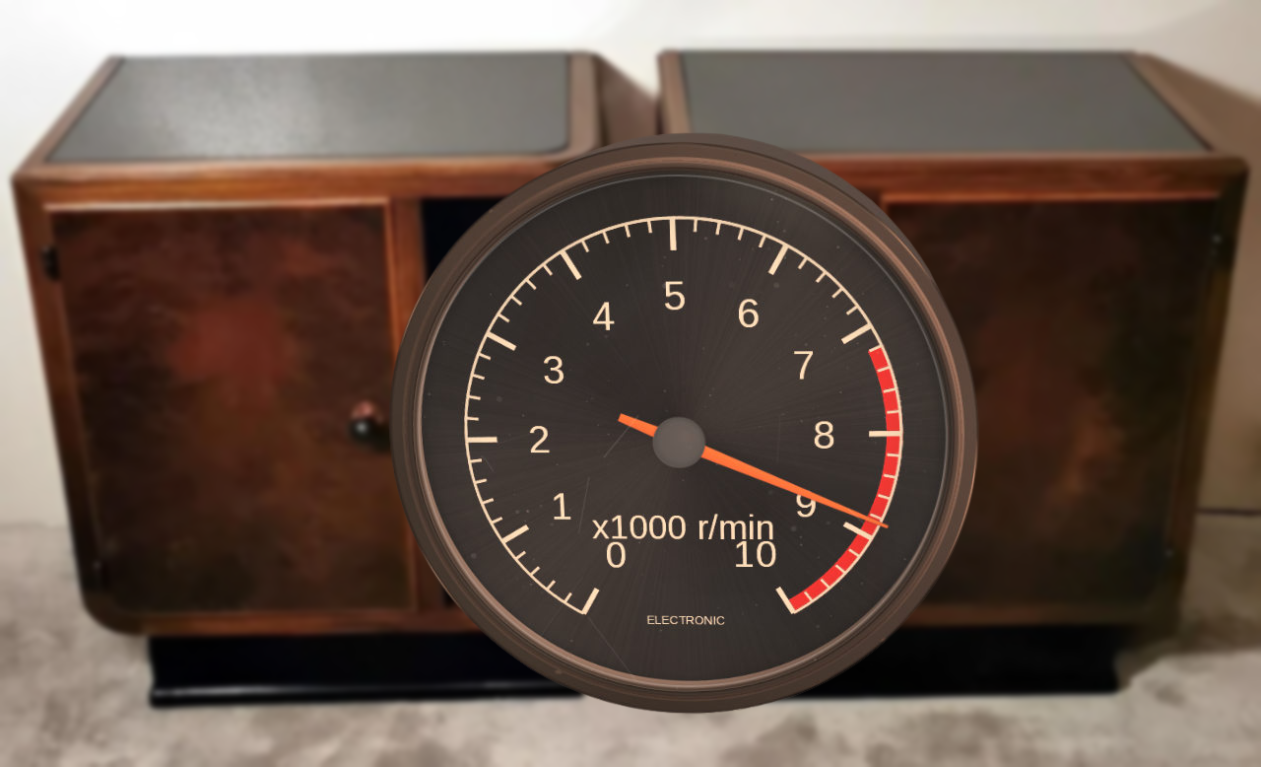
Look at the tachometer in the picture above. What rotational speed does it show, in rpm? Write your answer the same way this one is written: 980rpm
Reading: 8800rpm
